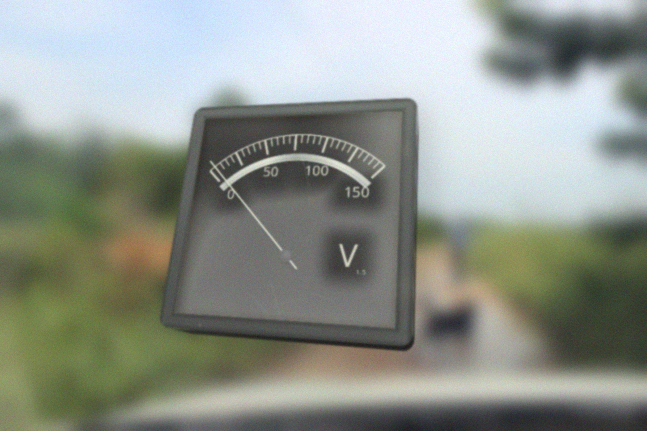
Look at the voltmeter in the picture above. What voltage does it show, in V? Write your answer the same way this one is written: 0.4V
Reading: 5V
